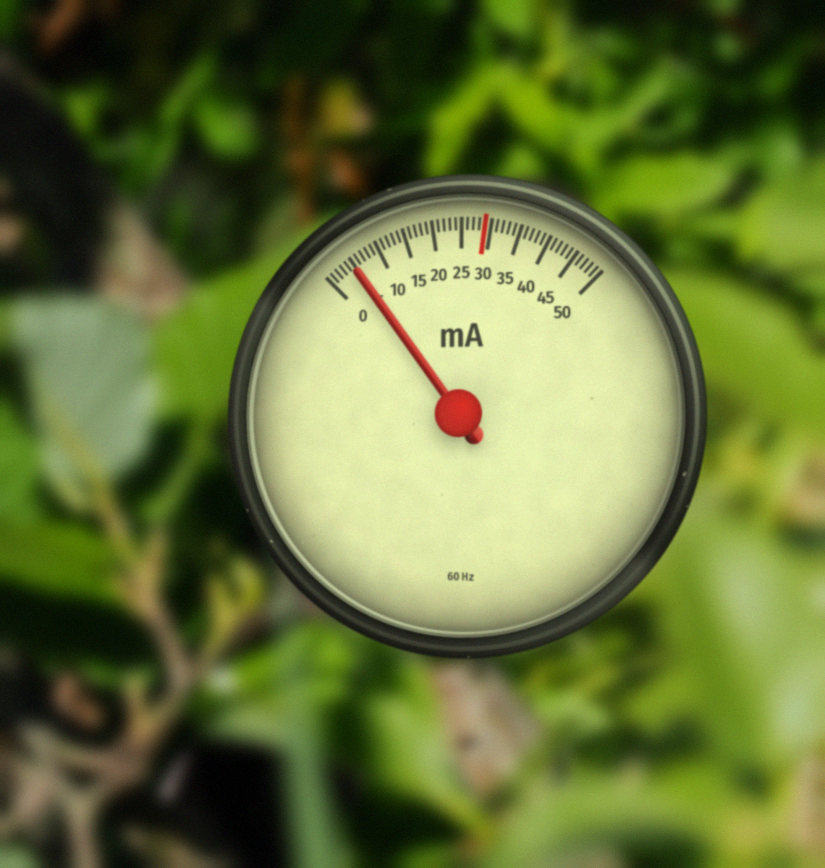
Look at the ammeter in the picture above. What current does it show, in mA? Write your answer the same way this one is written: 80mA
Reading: 5mA
